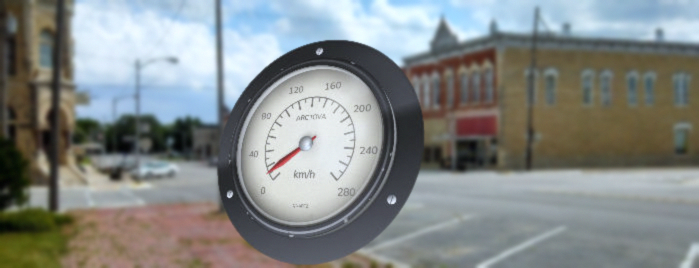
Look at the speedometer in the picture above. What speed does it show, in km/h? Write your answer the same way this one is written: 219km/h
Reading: 10km/h
